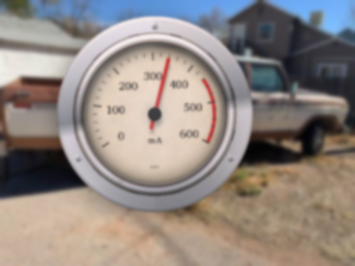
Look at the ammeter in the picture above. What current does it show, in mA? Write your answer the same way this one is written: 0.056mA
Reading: 340mA
